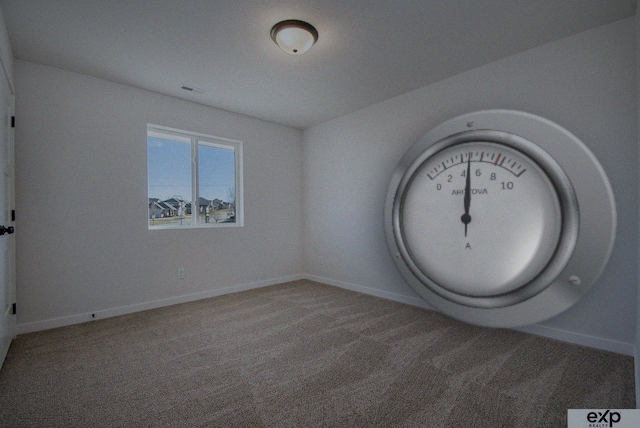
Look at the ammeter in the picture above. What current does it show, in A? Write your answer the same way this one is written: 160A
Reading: 5A
